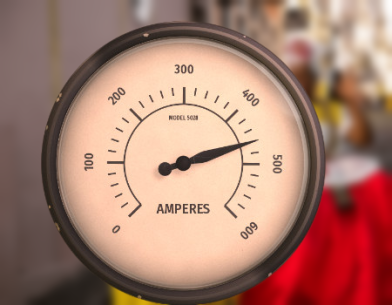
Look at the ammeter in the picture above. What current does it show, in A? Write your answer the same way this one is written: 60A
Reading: 460A
